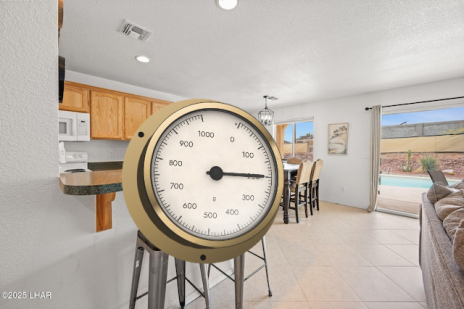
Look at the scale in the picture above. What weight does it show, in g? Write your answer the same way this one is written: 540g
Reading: 200g
